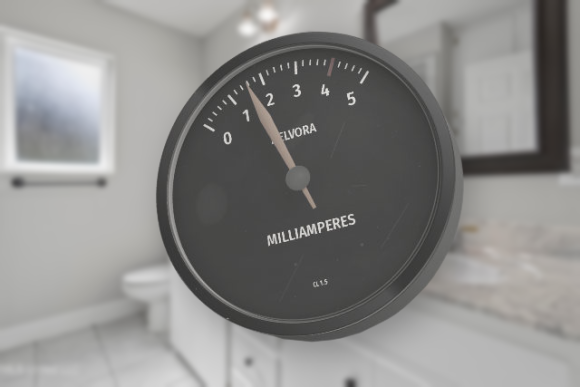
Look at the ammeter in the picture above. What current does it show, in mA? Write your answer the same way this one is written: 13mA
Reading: 1.6mA
